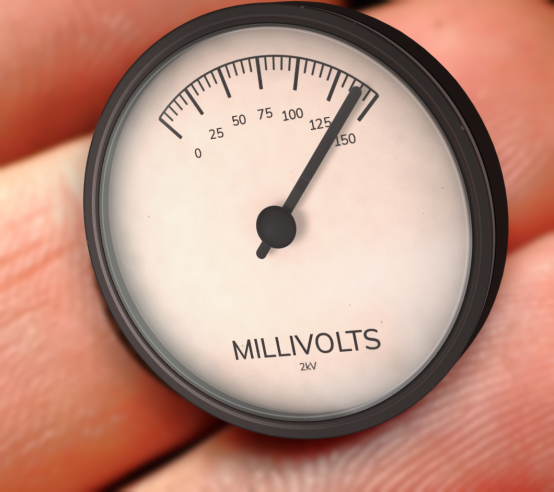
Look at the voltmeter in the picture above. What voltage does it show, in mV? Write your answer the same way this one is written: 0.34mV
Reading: 140mV
